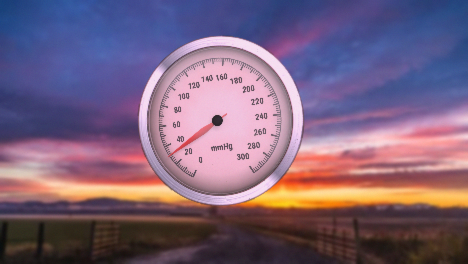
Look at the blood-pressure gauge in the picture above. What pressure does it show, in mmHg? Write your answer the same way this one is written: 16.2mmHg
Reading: 30mmHg
